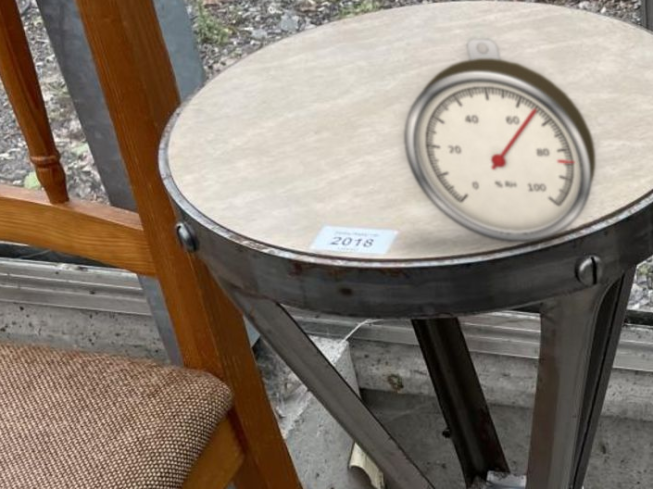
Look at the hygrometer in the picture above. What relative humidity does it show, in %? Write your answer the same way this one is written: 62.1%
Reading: 65%
